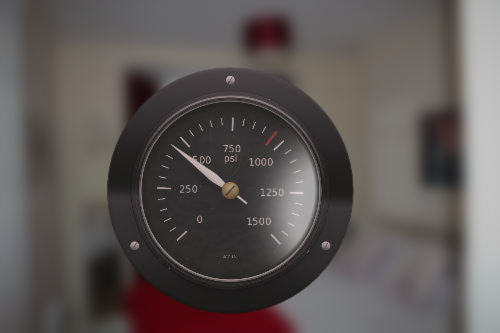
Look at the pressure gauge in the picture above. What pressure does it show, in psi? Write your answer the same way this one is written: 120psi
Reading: 450psi
